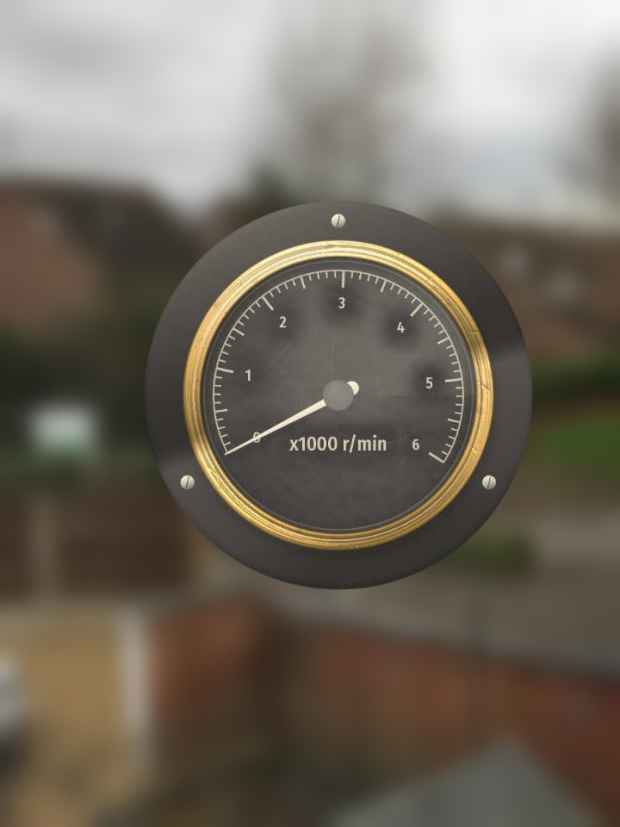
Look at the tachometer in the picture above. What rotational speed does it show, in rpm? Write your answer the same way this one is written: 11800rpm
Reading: 0rpm
